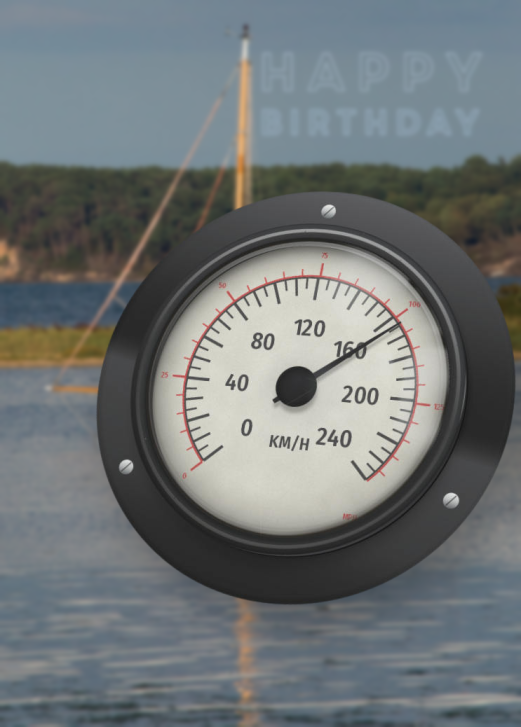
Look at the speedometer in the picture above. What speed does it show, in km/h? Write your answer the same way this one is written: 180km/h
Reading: 165km/h
